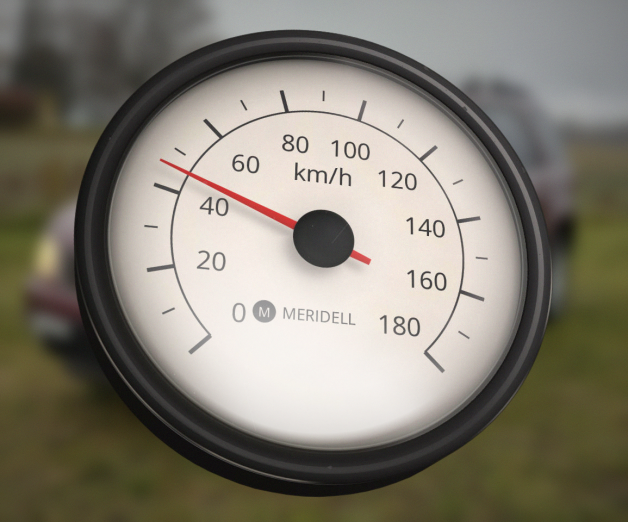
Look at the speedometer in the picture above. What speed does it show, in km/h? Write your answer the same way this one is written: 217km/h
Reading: 45km/h
